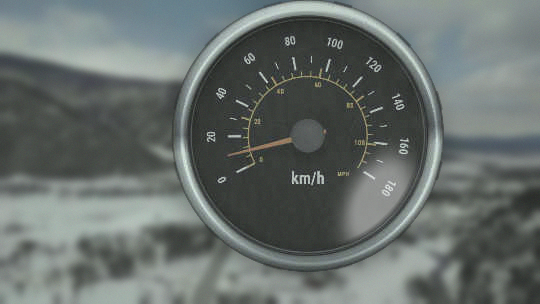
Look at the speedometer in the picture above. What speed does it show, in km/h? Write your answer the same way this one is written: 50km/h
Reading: 10km/h
